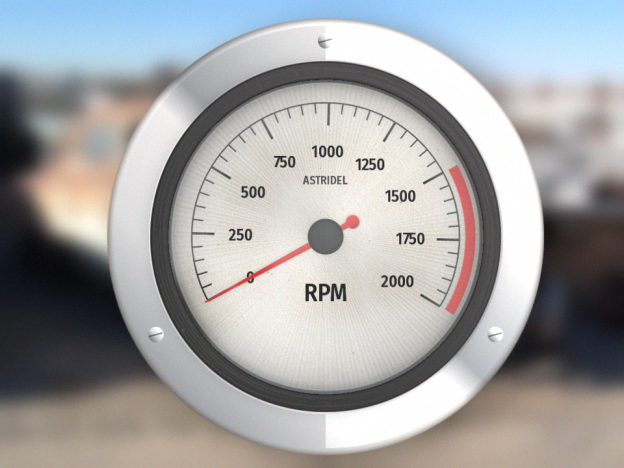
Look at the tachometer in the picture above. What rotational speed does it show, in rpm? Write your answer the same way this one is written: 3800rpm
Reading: 0rpm
